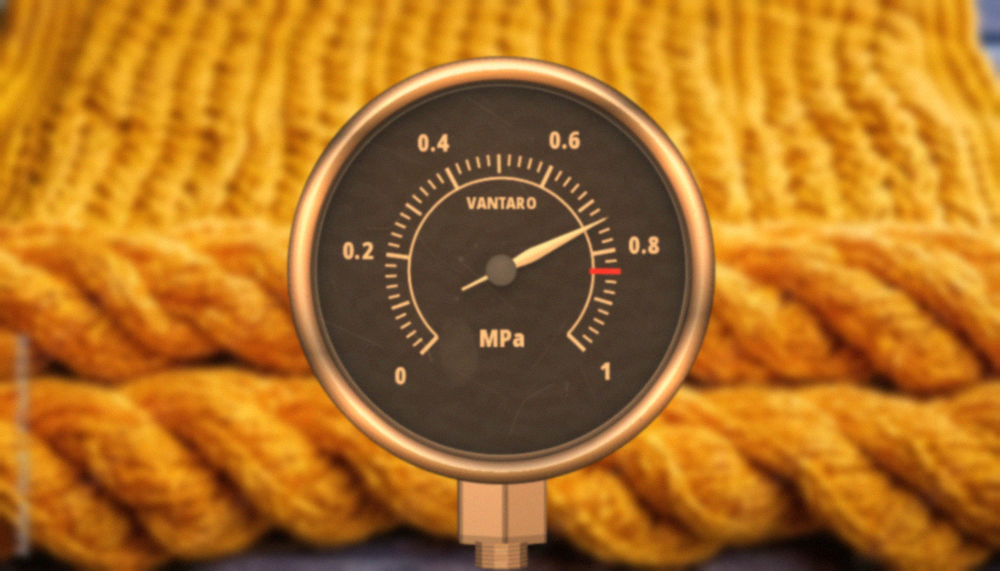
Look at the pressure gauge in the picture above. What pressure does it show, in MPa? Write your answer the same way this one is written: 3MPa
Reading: 0.74MPa
